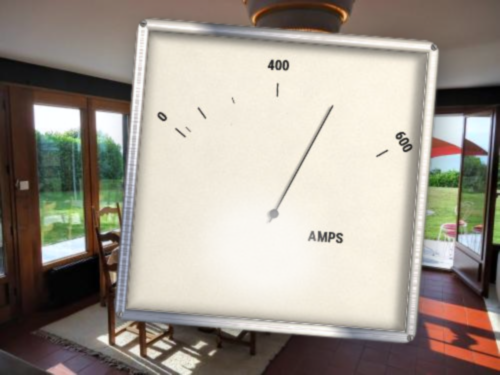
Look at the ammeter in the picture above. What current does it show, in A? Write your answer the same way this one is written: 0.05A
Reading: 500A
